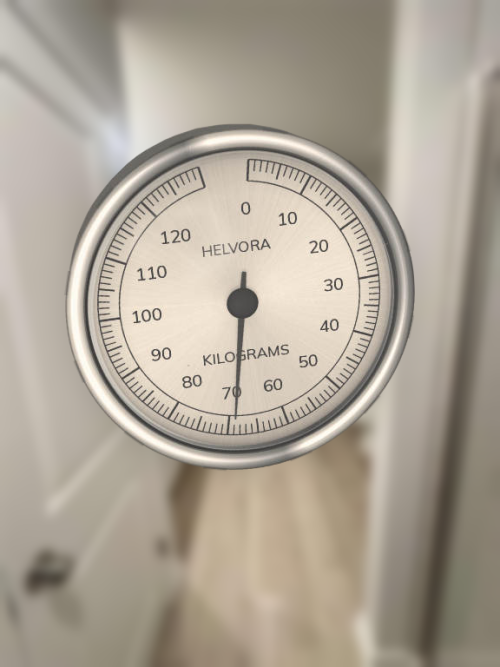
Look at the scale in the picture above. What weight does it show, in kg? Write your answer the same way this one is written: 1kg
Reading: 69kg
